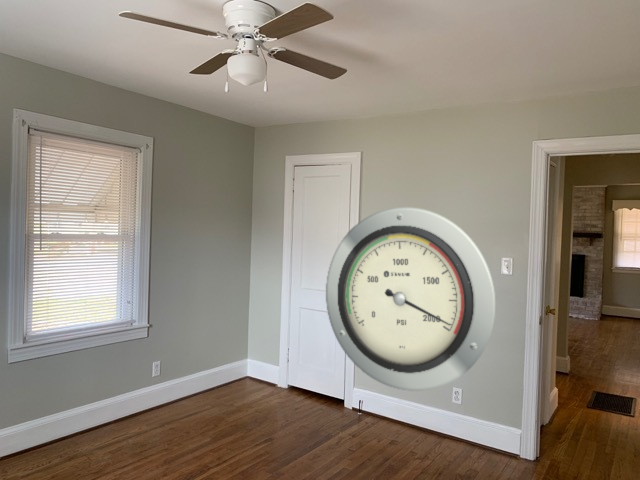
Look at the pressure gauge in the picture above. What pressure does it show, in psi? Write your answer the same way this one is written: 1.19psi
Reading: 1950psi
